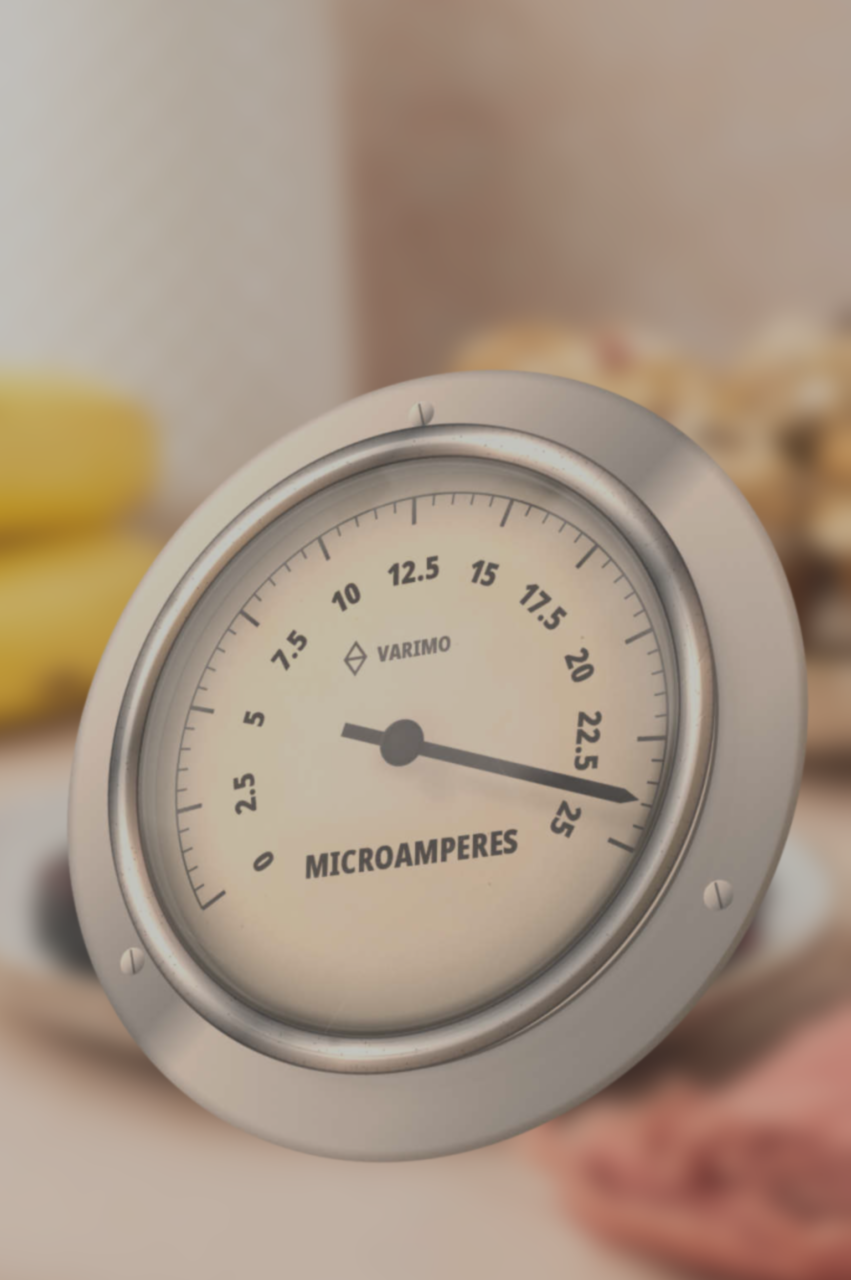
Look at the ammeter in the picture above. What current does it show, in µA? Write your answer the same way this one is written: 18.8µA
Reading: 24µA
